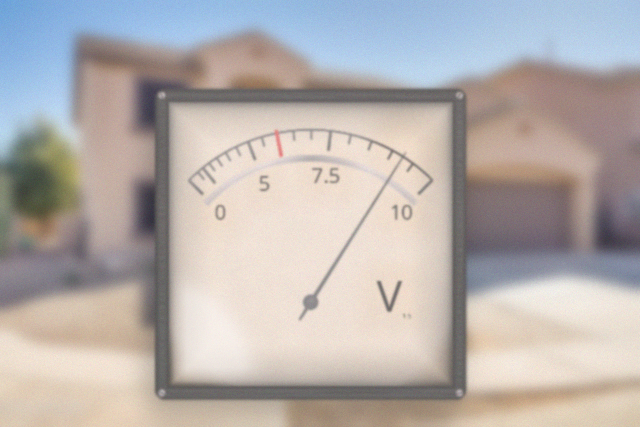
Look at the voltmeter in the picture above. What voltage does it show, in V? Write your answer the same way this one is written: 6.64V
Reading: 9.25V
